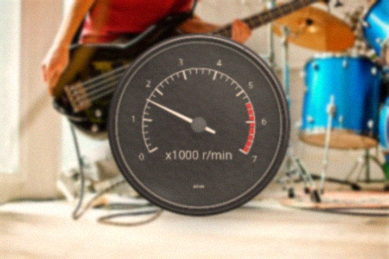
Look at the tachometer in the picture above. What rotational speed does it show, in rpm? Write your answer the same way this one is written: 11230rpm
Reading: 1600rpm
